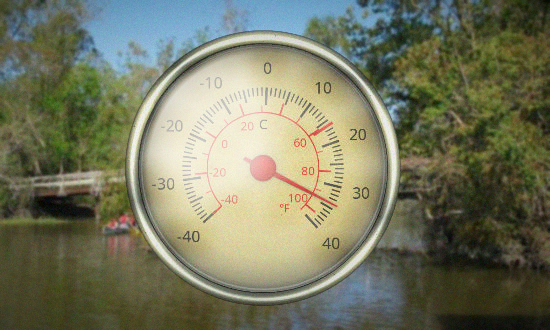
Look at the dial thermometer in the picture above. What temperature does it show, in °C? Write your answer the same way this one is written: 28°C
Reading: 34°C
